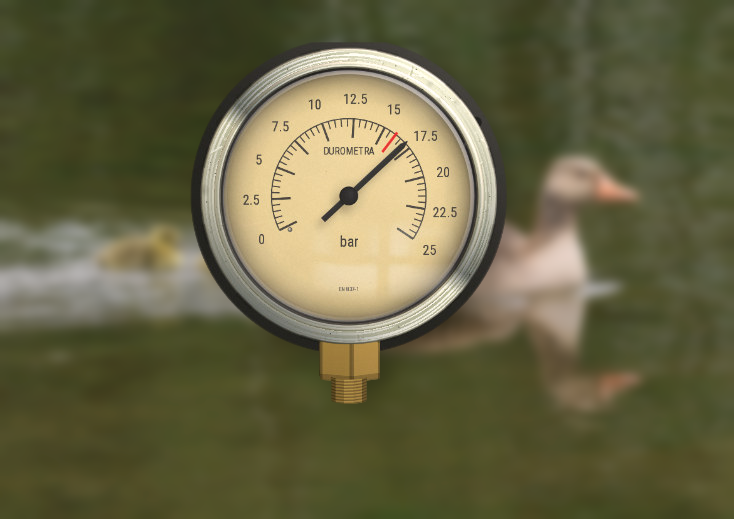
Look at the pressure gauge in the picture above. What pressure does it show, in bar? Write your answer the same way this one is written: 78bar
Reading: 17bar
